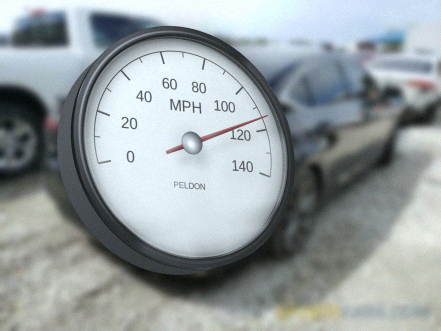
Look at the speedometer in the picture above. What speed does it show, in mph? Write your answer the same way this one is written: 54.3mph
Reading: 115mph
